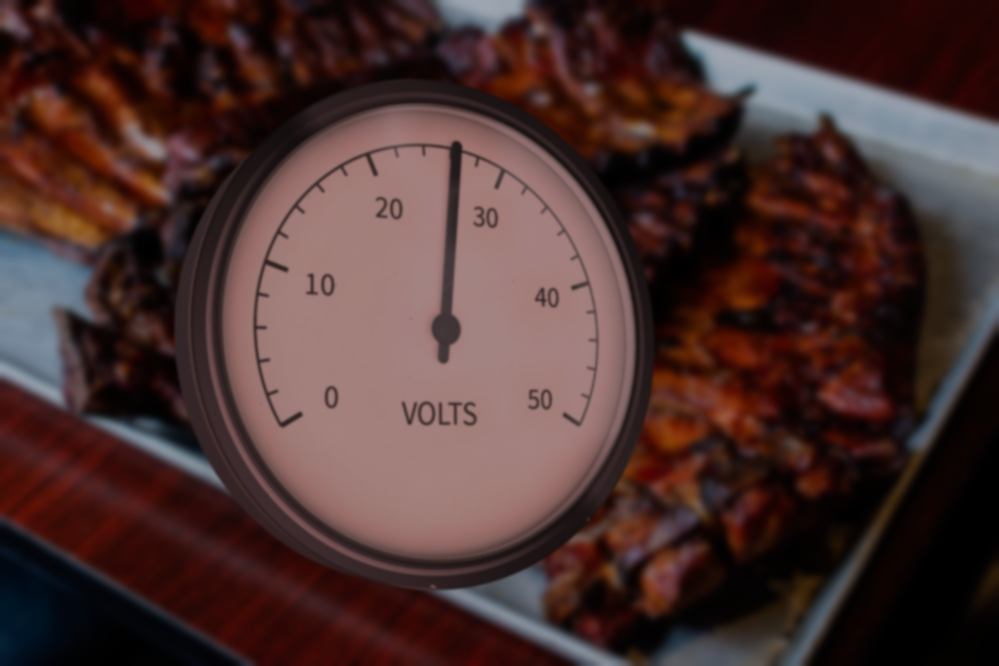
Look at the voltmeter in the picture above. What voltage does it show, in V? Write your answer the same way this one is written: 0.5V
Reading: 26V
